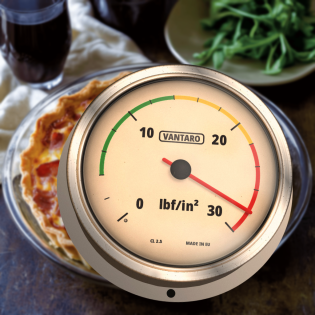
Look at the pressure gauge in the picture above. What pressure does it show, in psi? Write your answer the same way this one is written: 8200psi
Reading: 28psi
